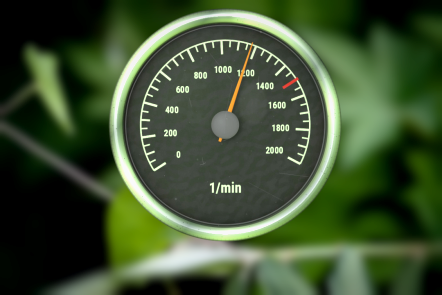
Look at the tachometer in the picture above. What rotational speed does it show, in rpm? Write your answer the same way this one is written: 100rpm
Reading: 1175rpm
